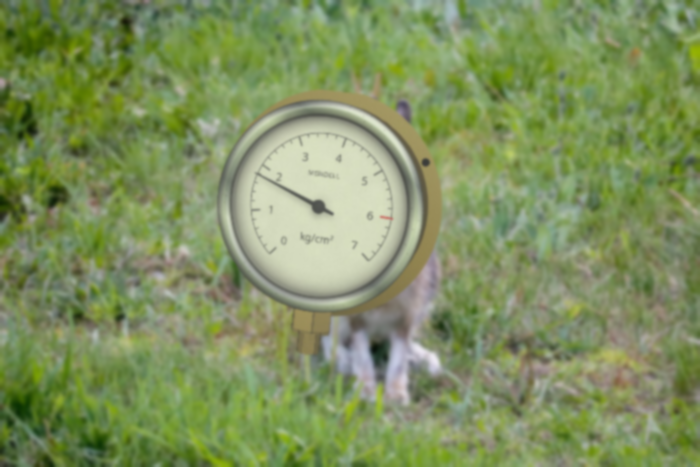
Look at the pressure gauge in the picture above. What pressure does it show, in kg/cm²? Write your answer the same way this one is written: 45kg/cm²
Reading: 1.8kg/cm²
